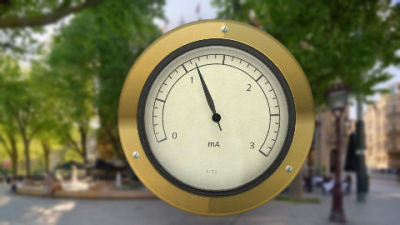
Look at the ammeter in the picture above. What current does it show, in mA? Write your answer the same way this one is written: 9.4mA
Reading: 1.15mA
